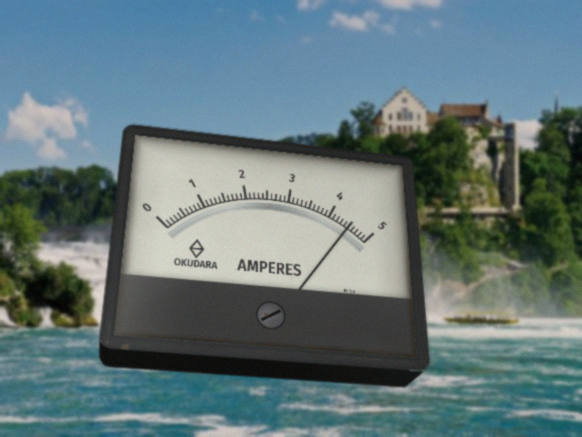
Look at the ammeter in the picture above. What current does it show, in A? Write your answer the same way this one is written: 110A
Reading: 4.5A
